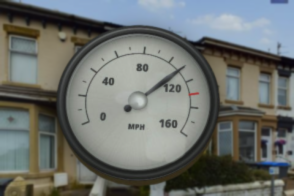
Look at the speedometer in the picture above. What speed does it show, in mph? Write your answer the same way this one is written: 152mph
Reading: 110mph
